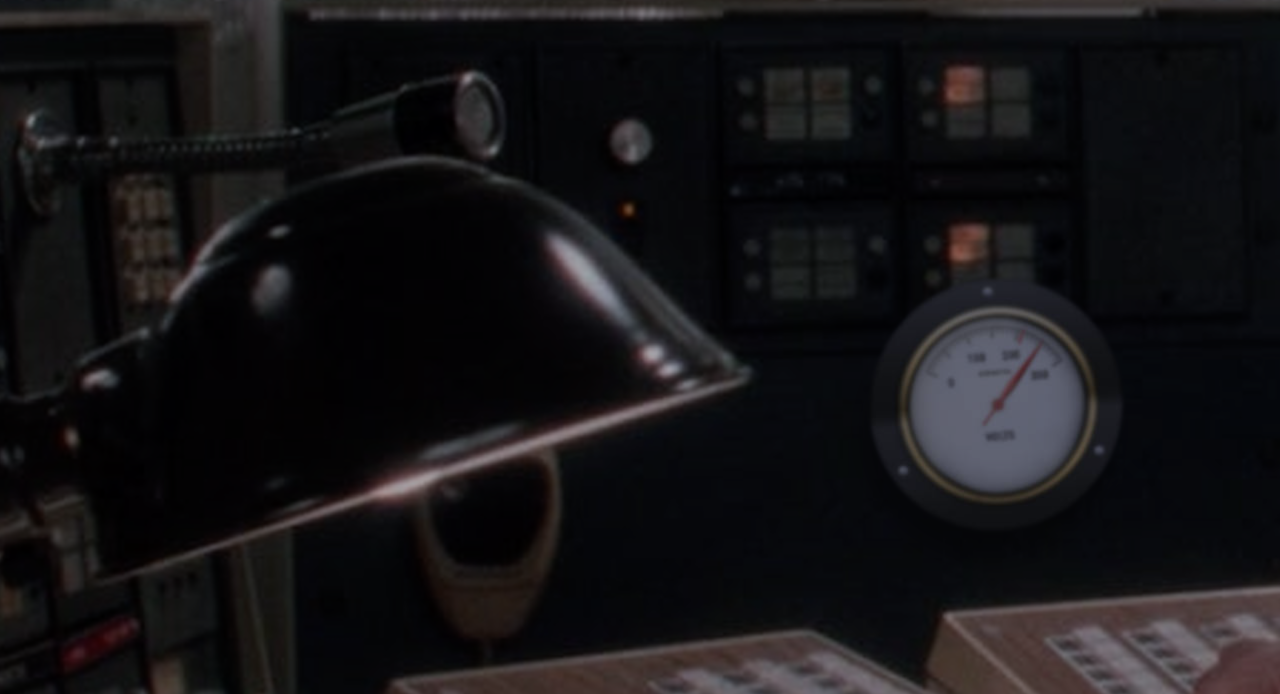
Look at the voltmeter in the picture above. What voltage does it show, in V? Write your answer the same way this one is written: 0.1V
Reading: 250V
